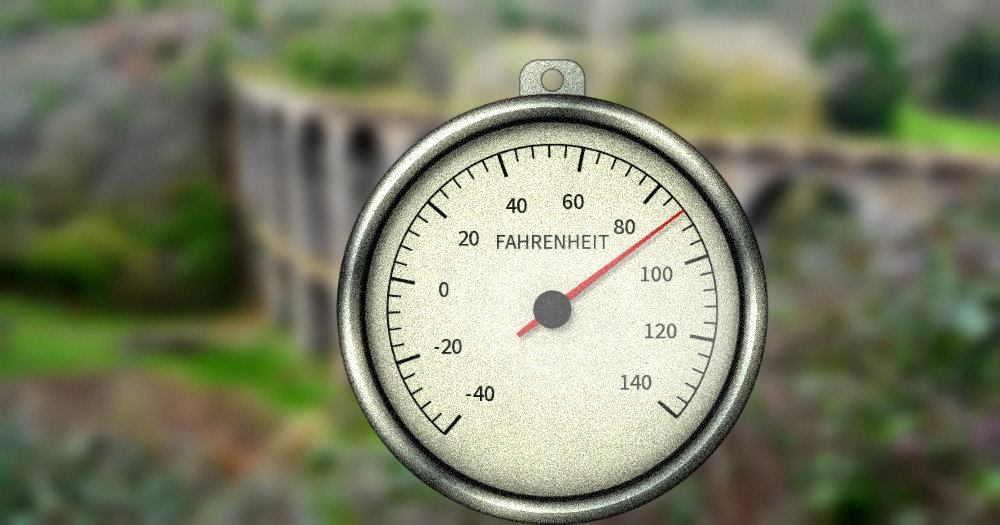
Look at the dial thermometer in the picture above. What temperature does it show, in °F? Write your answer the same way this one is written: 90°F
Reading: 88°F
